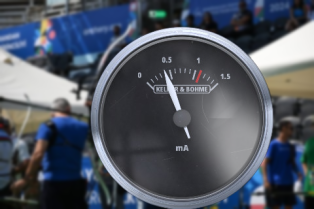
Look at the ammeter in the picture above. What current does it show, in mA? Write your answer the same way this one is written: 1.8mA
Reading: 0.4mA
